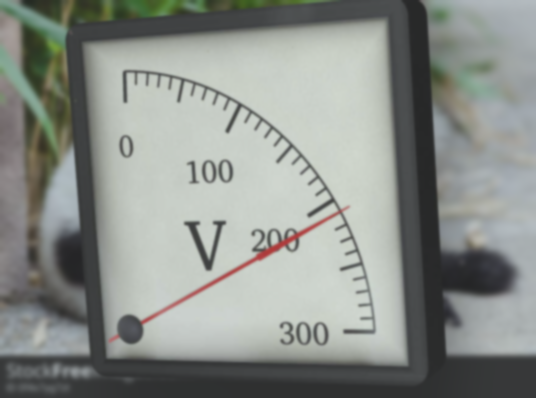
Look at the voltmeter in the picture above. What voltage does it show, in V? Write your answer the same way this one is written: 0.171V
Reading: 210V
